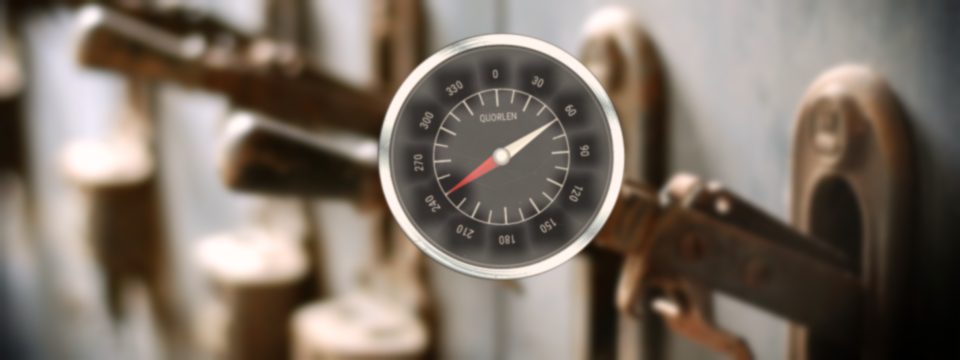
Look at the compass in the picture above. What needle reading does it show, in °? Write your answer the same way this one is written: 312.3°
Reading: 240°
